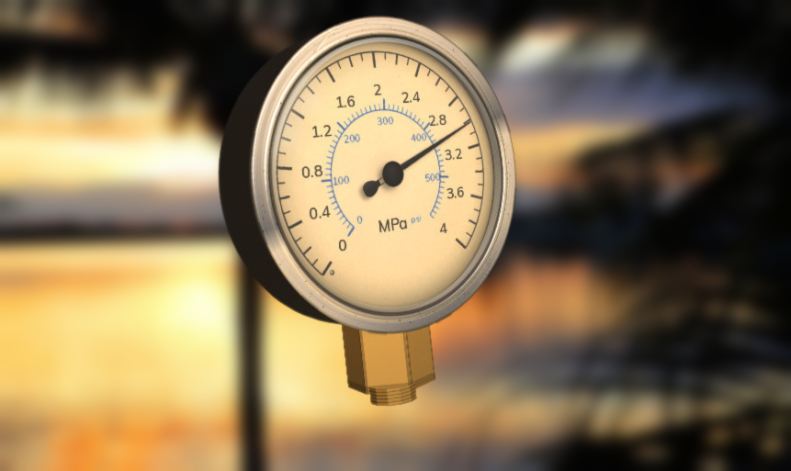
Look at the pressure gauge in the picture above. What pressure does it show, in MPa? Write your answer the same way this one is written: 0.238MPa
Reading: 3MPa
